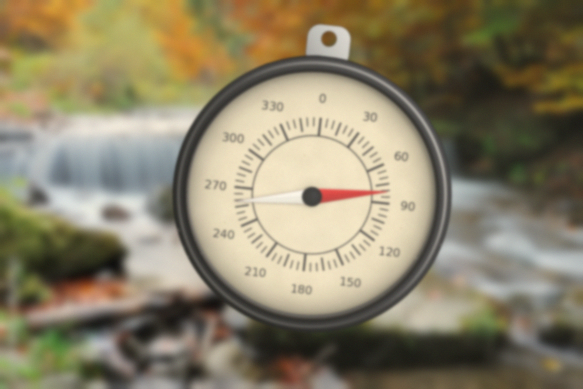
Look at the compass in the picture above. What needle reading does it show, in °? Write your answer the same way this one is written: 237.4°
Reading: 80°
